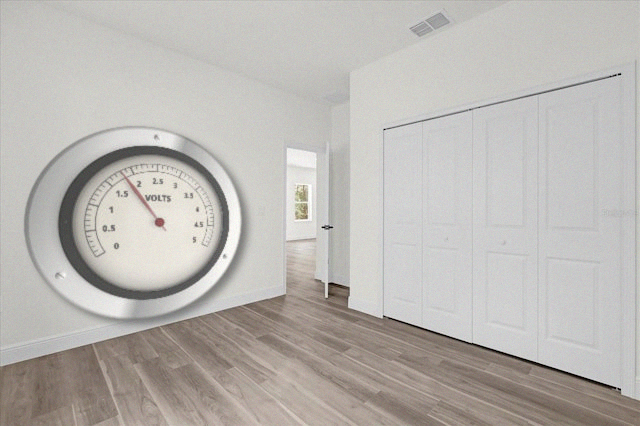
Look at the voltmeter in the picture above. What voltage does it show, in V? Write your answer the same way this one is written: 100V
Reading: 1.8V
